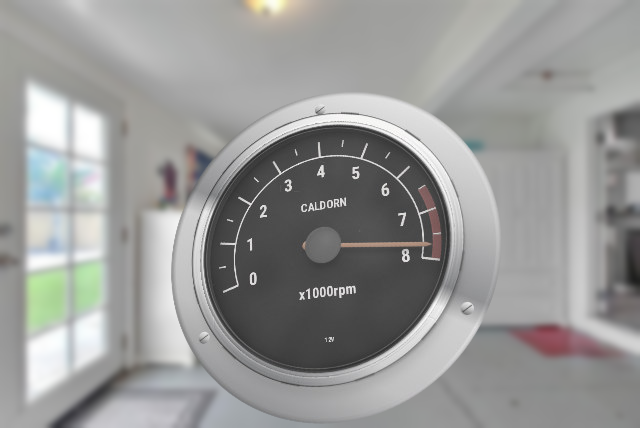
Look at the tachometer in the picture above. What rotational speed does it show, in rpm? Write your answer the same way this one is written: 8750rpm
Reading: 7750rpm
